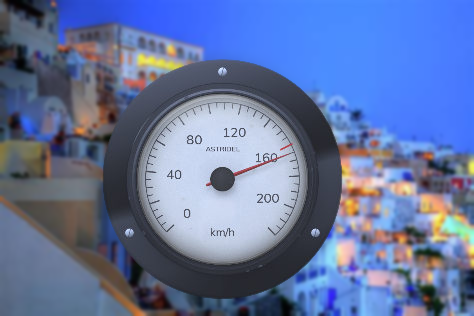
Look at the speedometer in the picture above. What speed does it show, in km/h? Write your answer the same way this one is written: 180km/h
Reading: 165km/h
